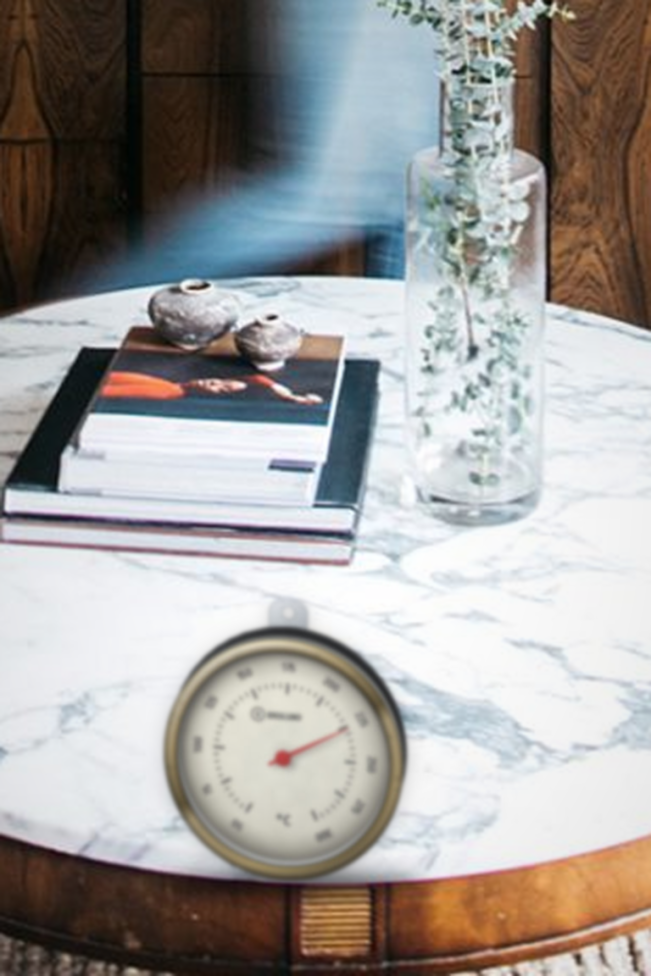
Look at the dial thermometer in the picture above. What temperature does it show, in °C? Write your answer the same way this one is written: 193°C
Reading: 225°C
